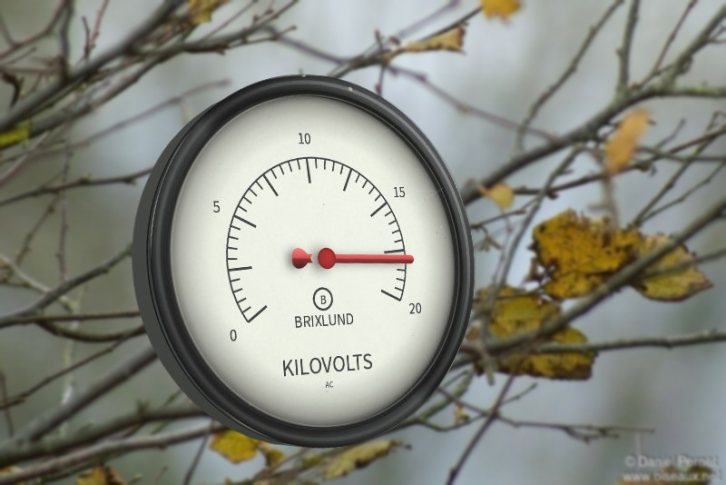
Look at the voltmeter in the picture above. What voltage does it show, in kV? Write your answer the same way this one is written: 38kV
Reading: 18kV
